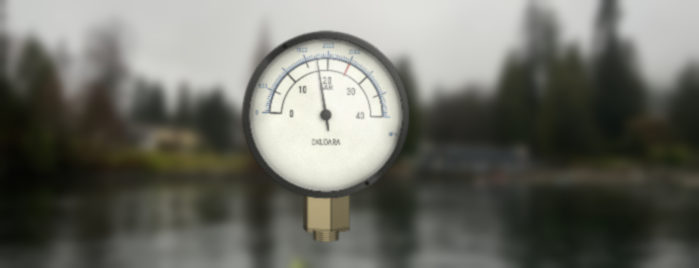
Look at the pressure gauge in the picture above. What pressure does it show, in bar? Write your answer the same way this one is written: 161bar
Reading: 17.5bar
